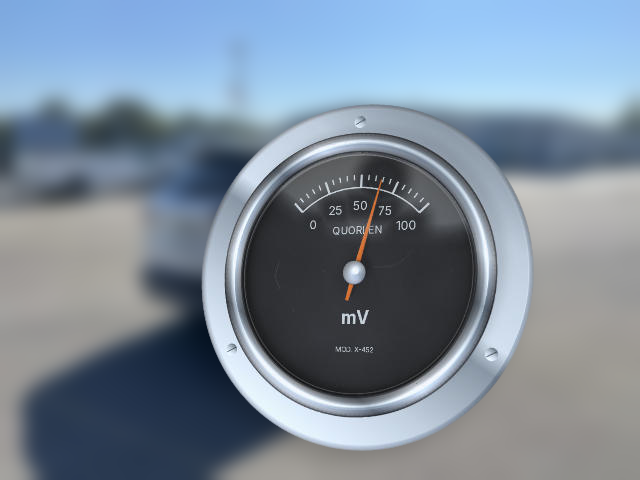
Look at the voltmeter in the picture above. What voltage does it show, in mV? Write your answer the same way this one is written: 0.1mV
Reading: 65mV
